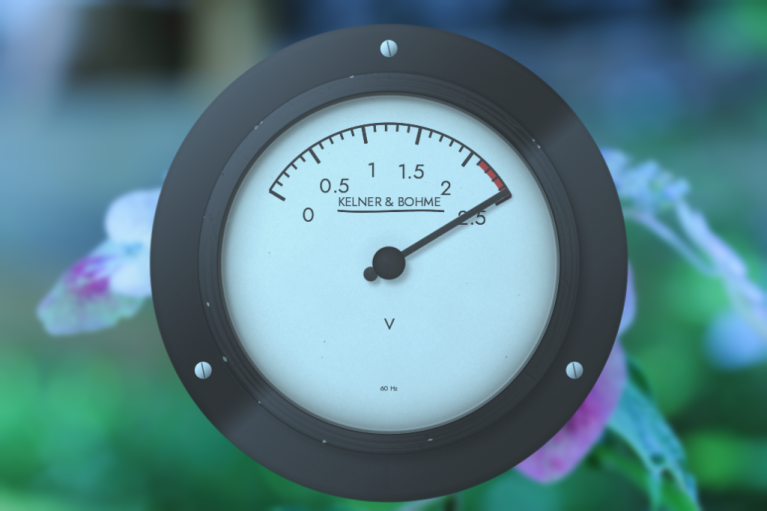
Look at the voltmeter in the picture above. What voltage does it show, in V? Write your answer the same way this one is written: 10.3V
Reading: 2.45V
